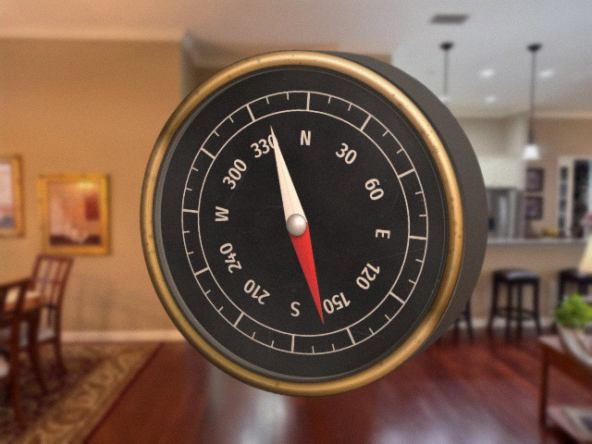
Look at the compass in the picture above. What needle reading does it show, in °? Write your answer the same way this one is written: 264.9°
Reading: 160°
